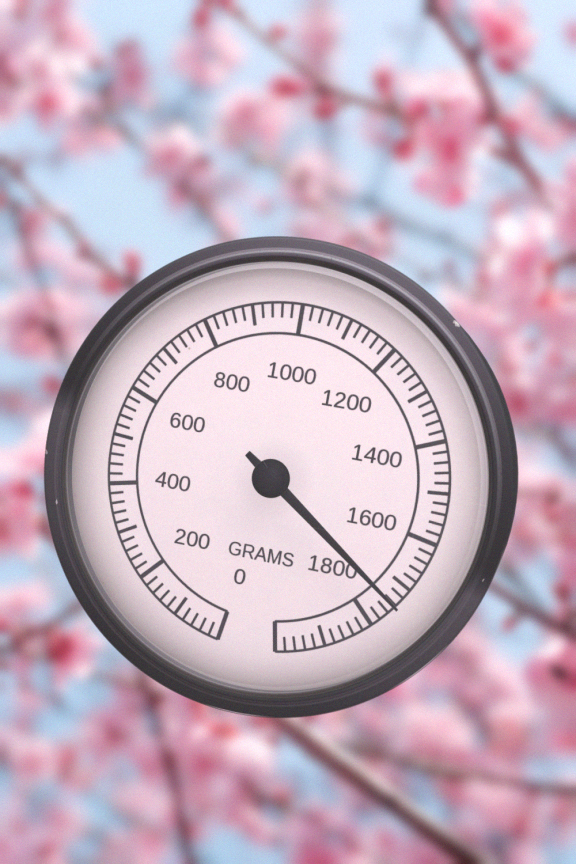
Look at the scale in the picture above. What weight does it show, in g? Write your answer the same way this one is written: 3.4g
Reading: 1740g
